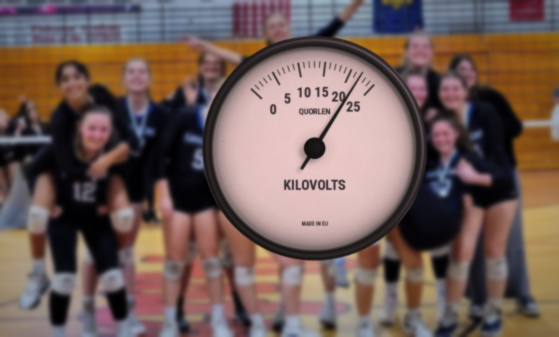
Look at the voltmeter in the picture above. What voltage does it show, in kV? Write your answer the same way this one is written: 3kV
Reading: 22kV
